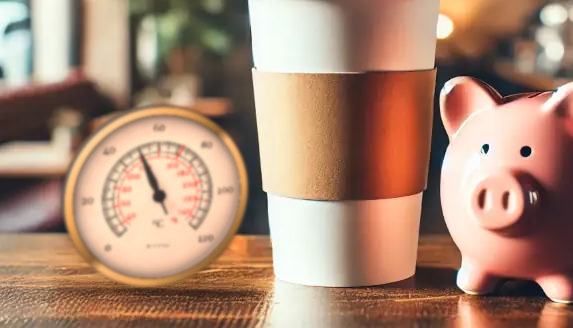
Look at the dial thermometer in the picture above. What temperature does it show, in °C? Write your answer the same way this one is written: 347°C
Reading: 50°C
